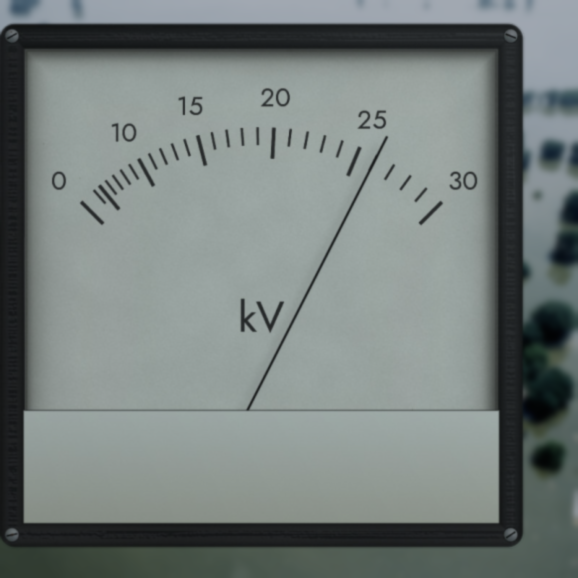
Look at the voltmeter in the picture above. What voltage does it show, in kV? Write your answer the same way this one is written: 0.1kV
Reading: 26kV
